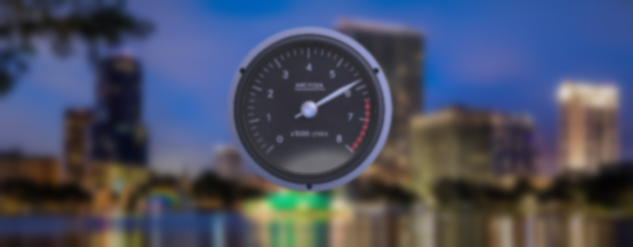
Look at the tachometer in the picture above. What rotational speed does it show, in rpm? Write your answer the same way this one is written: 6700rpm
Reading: 5800rpm
